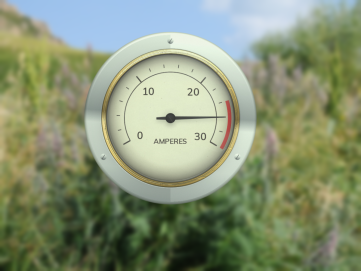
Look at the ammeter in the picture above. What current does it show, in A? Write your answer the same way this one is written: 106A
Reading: 26A
